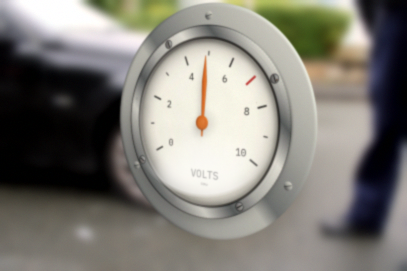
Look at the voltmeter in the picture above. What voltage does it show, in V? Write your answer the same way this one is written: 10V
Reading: 5V
